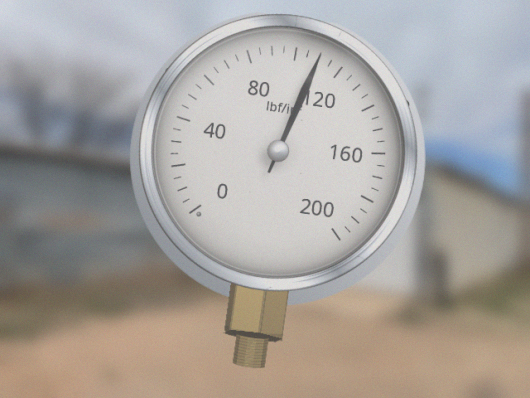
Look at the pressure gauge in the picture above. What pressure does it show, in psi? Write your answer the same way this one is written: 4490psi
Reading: 110psi
